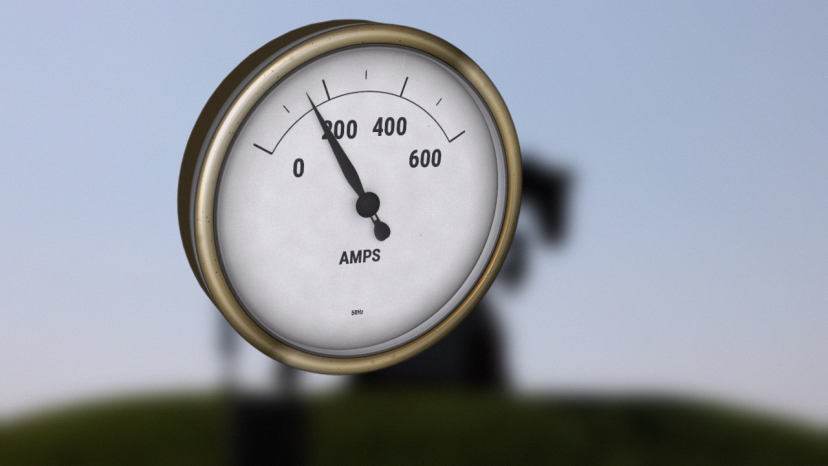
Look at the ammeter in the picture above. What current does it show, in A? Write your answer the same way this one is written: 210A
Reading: 150A
